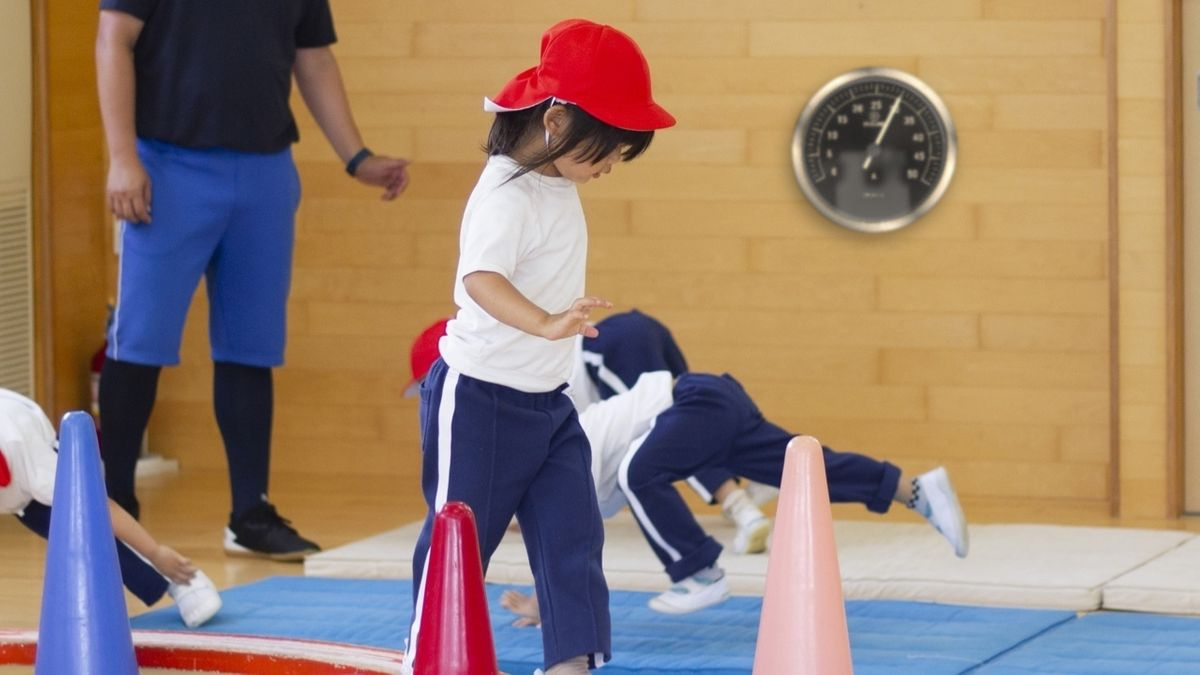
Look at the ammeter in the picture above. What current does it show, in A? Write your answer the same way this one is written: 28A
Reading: 30A
